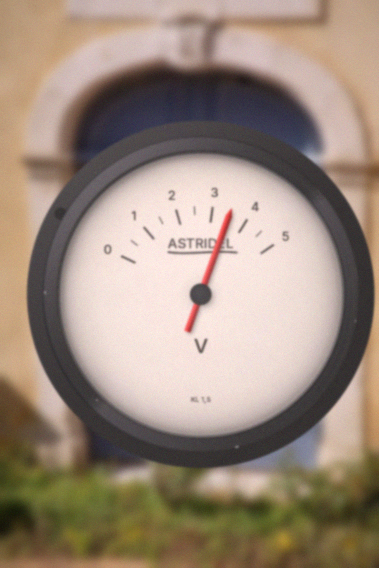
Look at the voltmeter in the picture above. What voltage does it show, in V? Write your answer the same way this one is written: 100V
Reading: 3.5V
